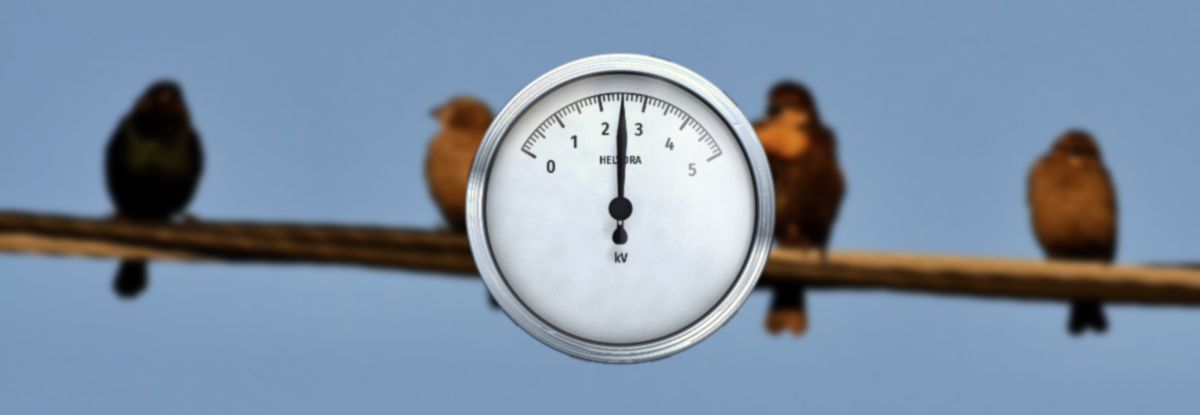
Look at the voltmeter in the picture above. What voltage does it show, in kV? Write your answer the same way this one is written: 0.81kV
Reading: 2.5kV
